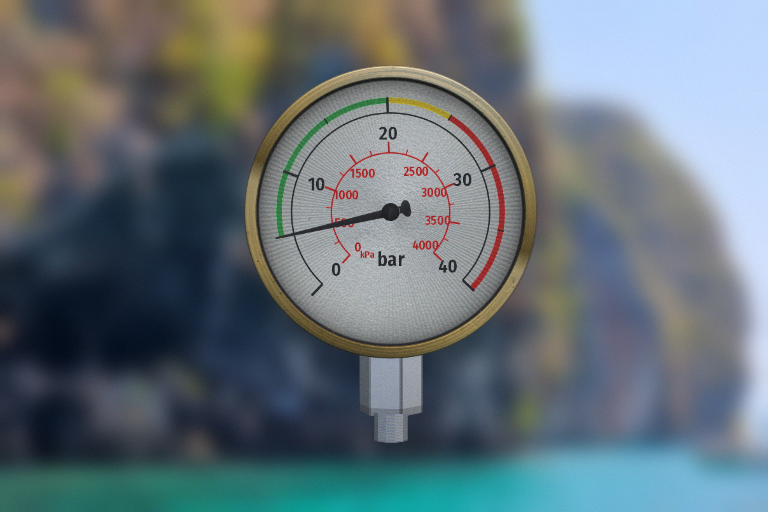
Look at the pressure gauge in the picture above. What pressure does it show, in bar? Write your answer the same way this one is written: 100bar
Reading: 5bar
